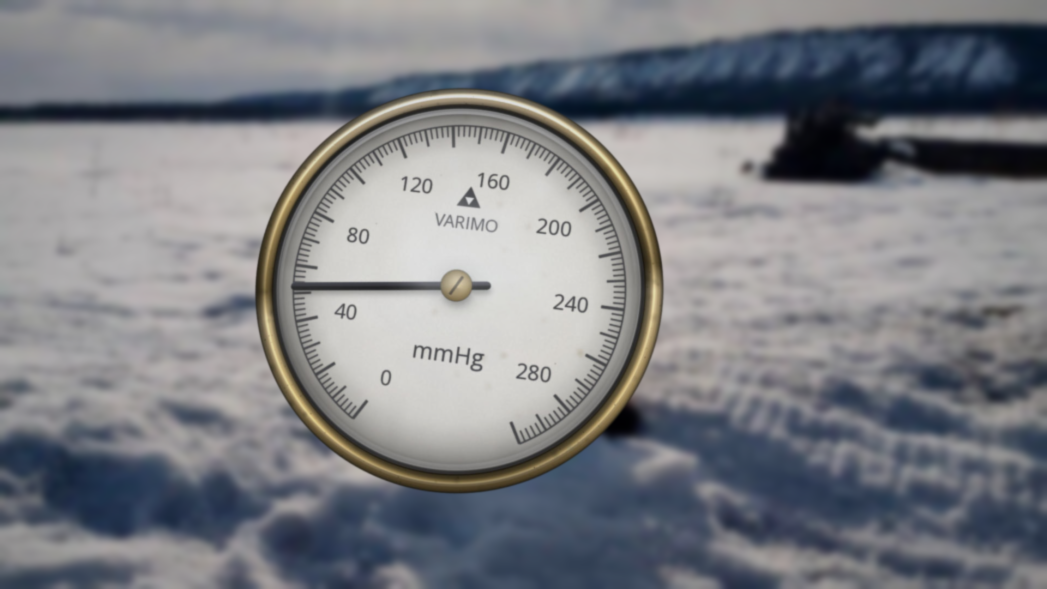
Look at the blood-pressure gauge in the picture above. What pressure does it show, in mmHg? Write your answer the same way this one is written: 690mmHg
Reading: 52mmHg
